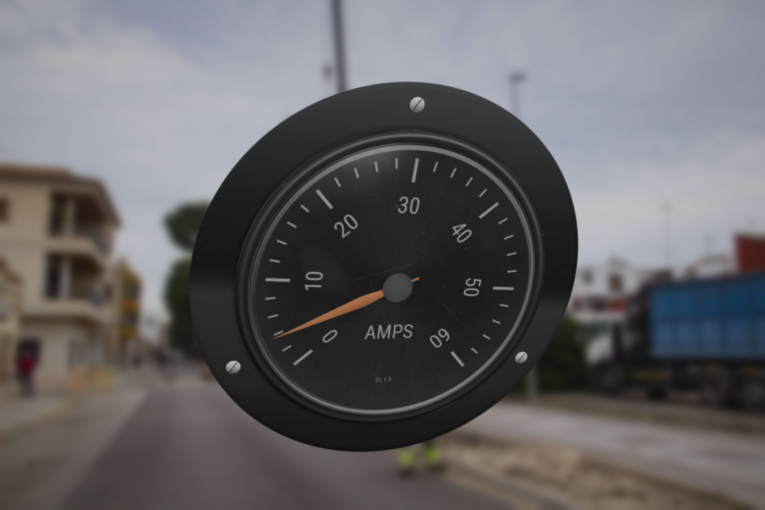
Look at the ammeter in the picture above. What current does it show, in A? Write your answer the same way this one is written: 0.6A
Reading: 4A
